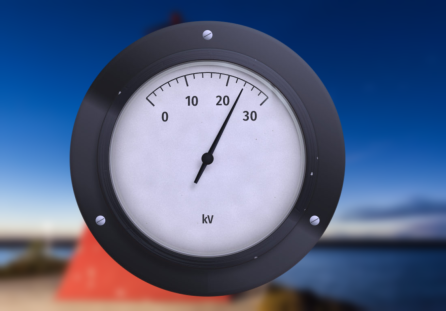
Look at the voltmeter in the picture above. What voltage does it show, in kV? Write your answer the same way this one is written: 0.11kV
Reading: 24kV
